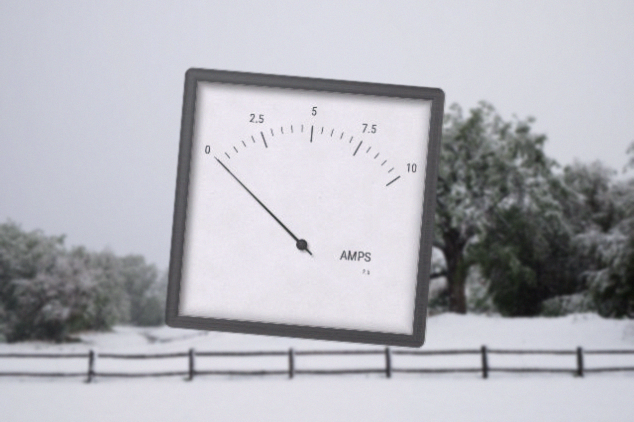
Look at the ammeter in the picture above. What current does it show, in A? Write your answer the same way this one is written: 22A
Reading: 0A
